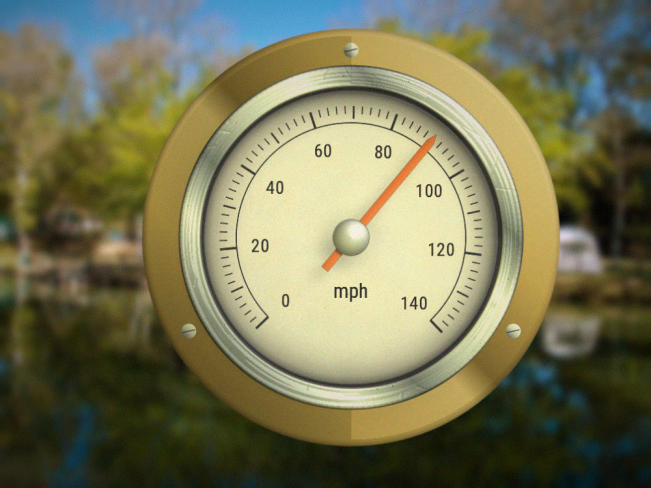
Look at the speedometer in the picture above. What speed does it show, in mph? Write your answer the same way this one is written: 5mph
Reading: 90mph
